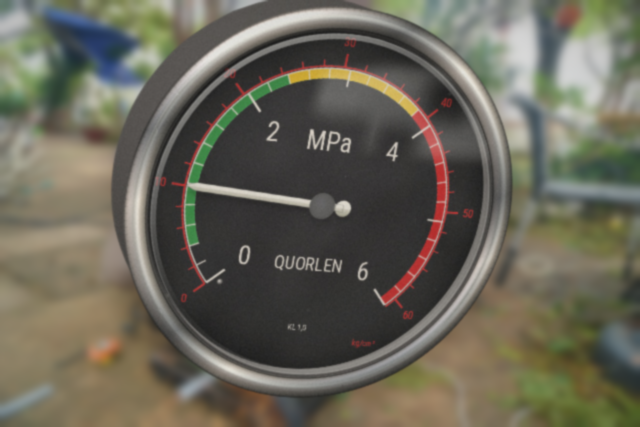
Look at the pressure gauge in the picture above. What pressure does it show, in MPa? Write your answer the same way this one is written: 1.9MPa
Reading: 1MPa
